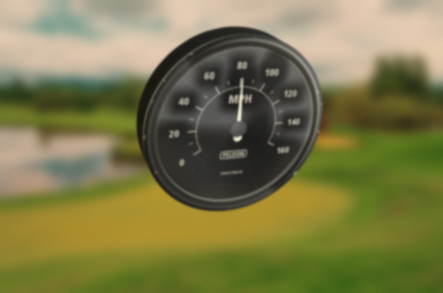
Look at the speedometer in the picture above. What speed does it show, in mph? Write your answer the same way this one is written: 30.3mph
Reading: 80mph
